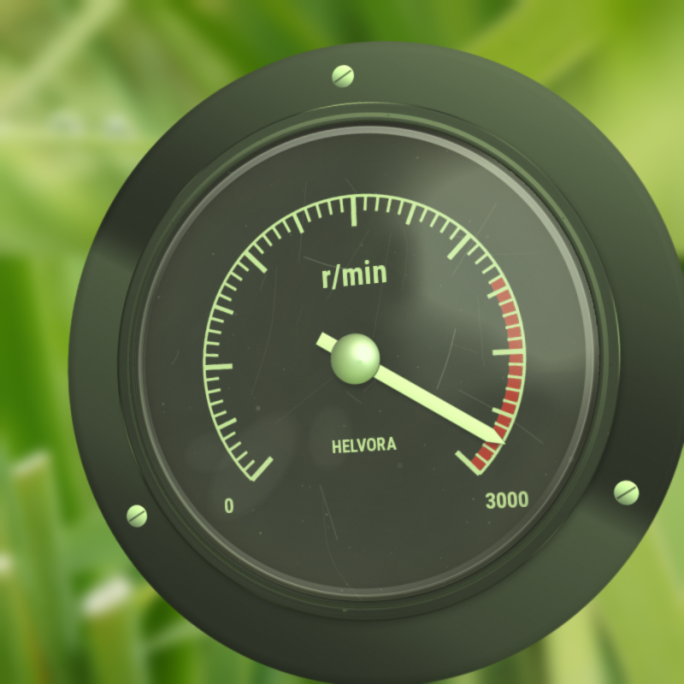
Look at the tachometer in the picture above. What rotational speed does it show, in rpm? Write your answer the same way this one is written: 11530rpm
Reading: 2850rpm
